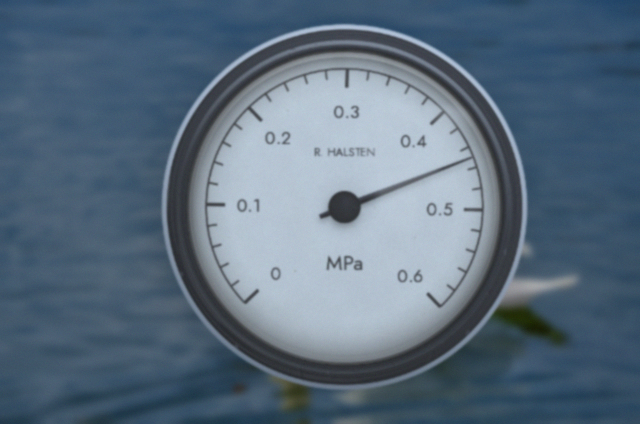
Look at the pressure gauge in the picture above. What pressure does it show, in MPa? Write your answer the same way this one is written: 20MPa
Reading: 0.45MPa
